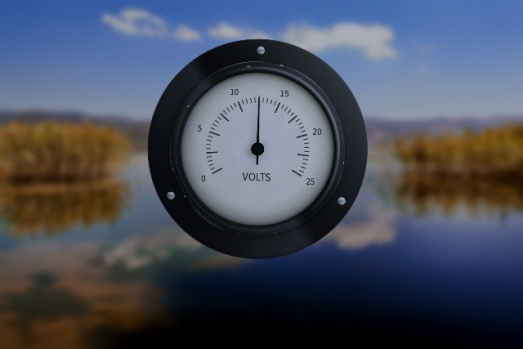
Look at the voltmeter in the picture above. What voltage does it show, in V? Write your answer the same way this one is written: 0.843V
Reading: 12.5V
